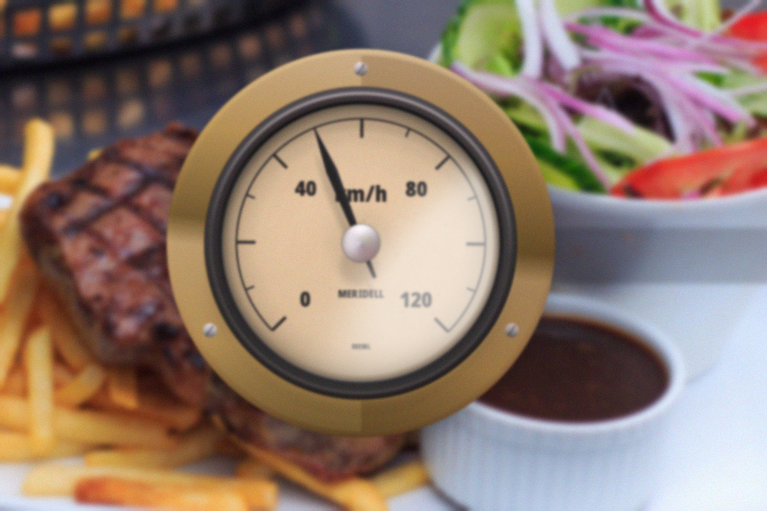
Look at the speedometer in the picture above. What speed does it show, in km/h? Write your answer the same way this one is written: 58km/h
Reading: 50km/h
